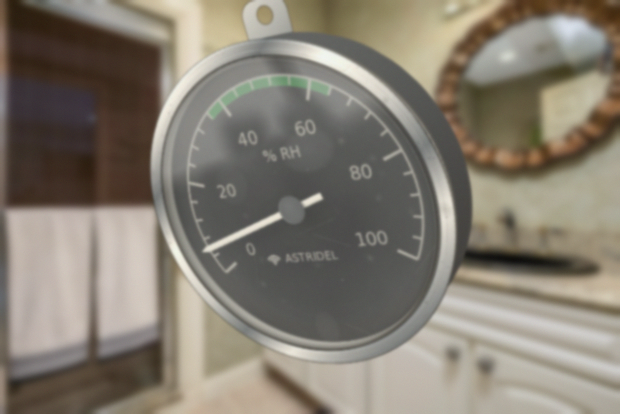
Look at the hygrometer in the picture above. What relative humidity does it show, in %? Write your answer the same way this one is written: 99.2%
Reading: 6%
